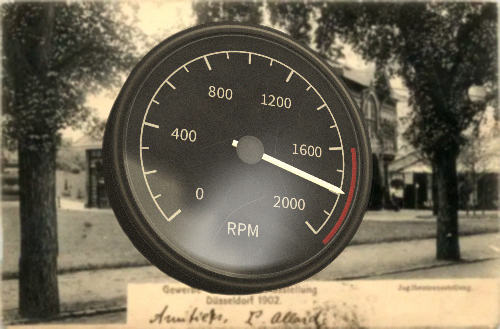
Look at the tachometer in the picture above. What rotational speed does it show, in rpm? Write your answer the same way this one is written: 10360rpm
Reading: 1800rpm
